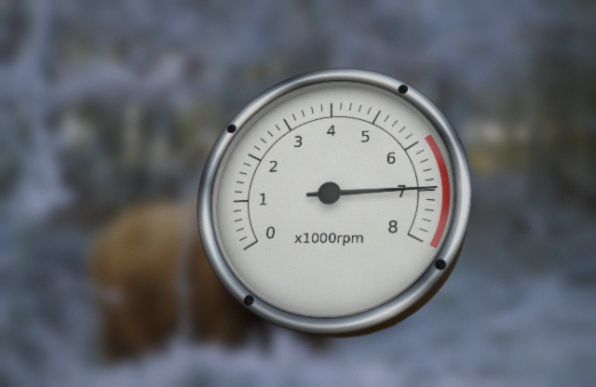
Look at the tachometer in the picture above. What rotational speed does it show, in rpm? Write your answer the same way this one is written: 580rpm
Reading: 7000rpm
